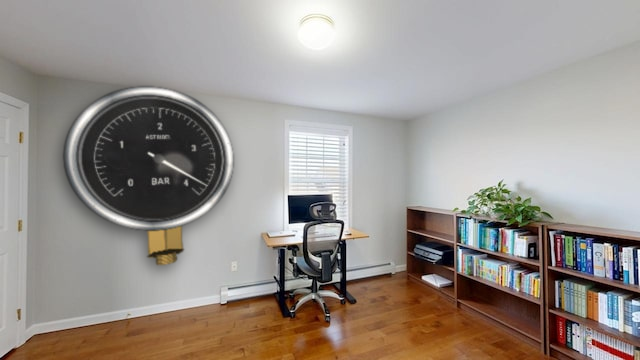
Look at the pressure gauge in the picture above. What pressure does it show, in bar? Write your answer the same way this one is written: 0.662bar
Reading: 3.8bar
